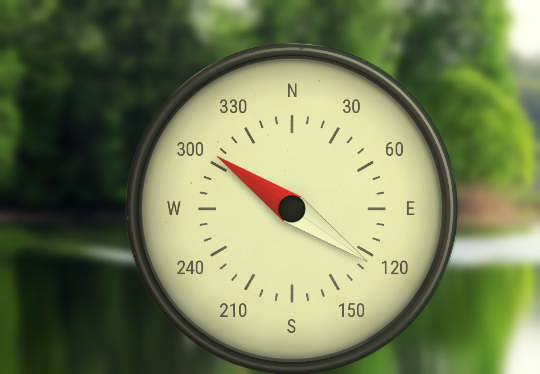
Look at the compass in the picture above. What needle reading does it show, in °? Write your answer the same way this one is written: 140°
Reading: 305°
